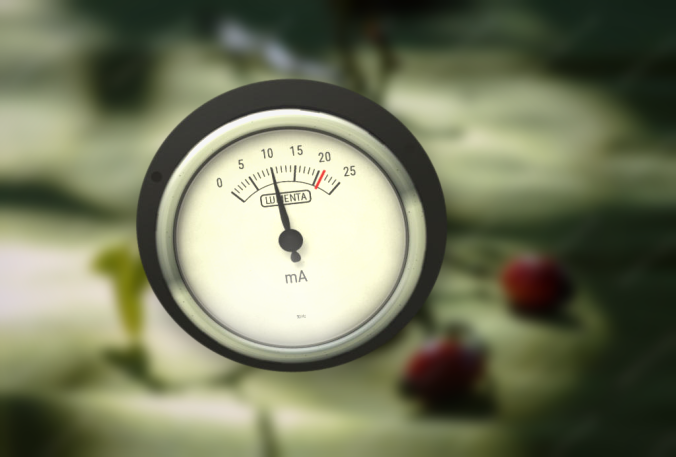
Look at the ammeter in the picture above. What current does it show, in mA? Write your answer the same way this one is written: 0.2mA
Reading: 10mA
